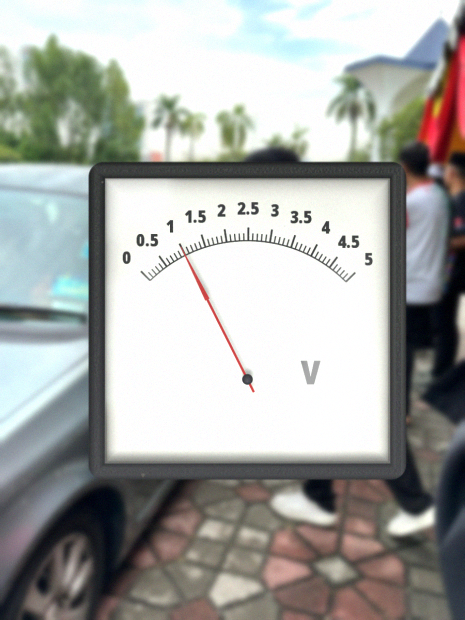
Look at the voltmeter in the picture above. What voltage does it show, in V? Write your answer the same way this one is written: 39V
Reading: 1V
